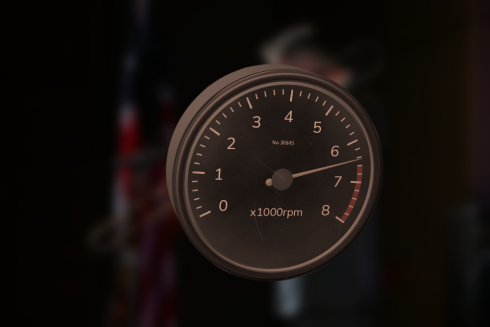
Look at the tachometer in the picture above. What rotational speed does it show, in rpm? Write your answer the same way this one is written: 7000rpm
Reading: 6400rpm
